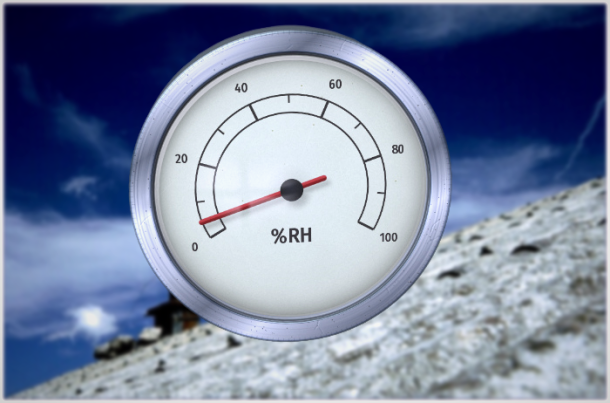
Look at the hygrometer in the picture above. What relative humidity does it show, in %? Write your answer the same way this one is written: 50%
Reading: 5%
